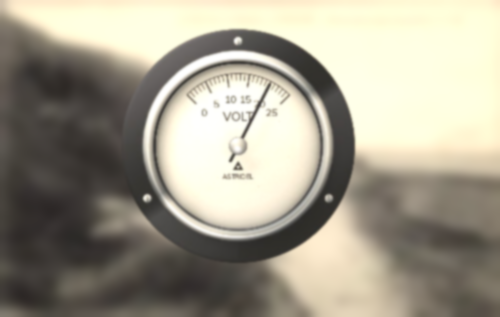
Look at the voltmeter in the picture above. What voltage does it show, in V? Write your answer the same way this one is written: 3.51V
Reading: 20V
